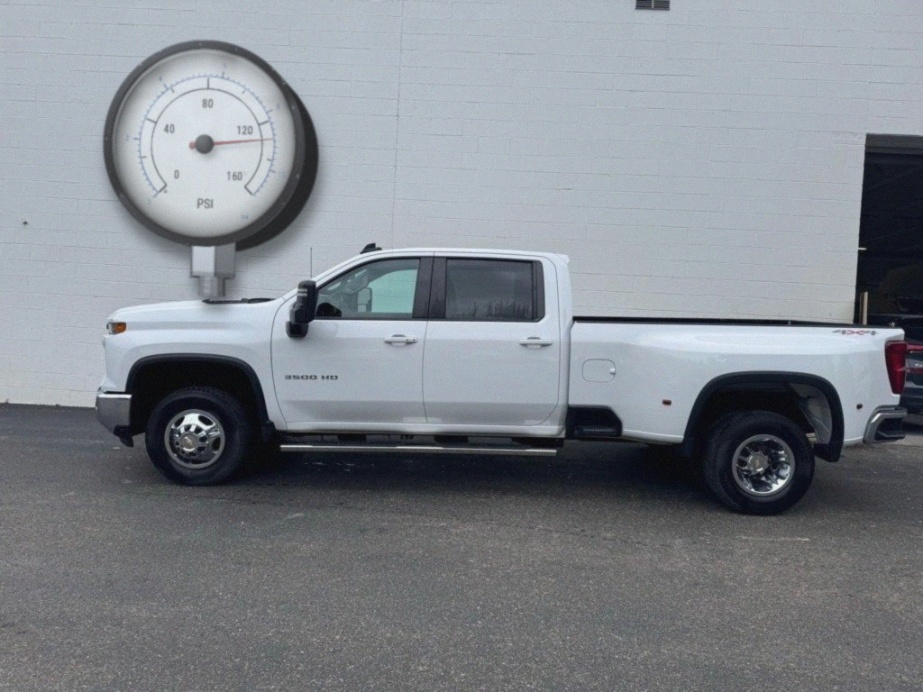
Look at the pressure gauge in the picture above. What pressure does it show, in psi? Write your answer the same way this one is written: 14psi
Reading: 130psi
